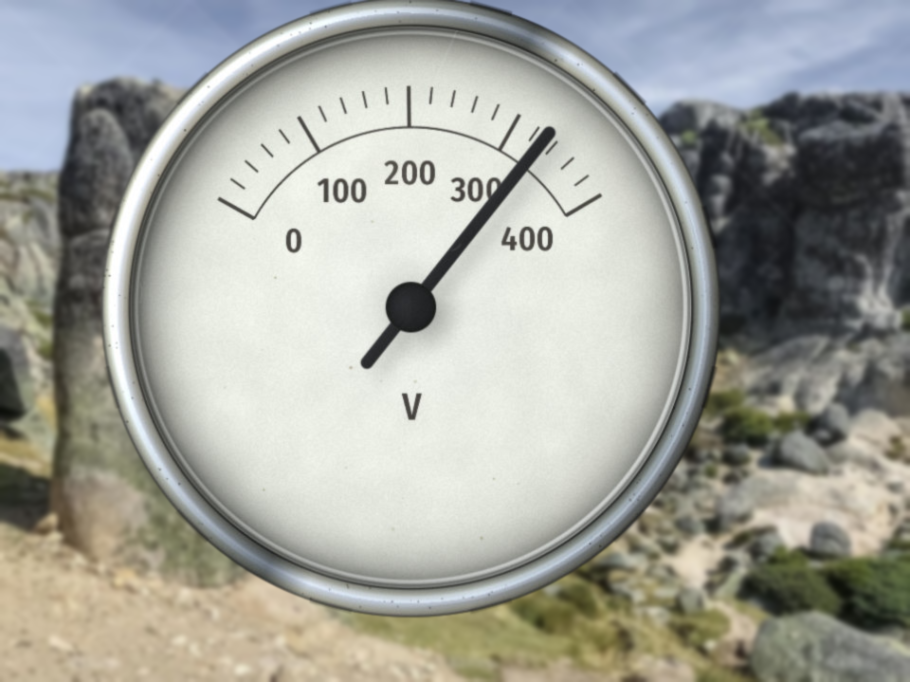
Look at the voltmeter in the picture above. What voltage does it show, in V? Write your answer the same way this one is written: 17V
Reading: 330V
